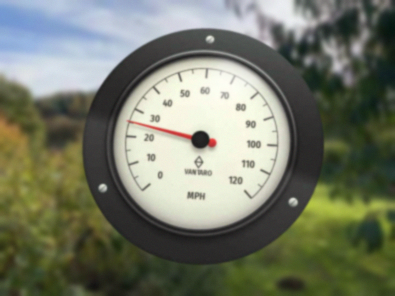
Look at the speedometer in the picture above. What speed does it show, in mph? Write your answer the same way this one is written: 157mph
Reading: 25mph
